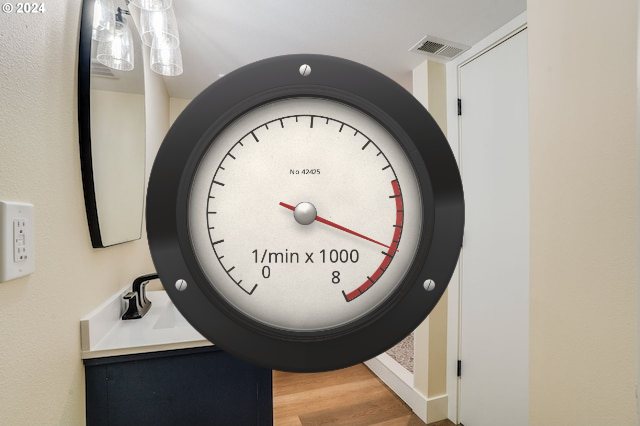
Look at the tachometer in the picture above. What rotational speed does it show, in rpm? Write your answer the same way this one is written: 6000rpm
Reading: 6875rpm
